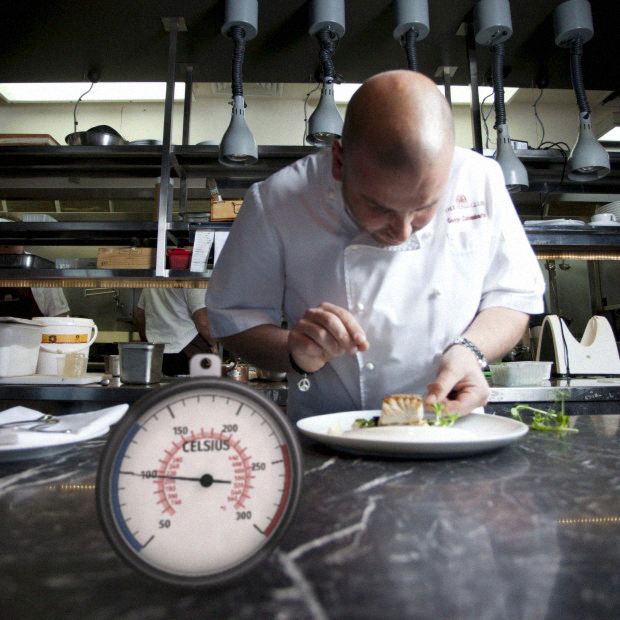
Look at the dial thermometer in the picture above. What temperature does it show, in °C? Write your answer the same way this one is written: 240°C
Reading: 100°C
